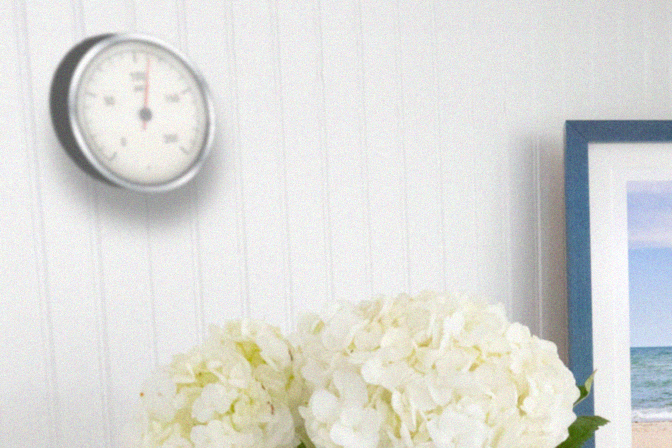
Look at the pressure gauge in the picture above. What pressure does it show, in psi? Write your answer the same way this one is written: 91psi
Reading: 110psi
